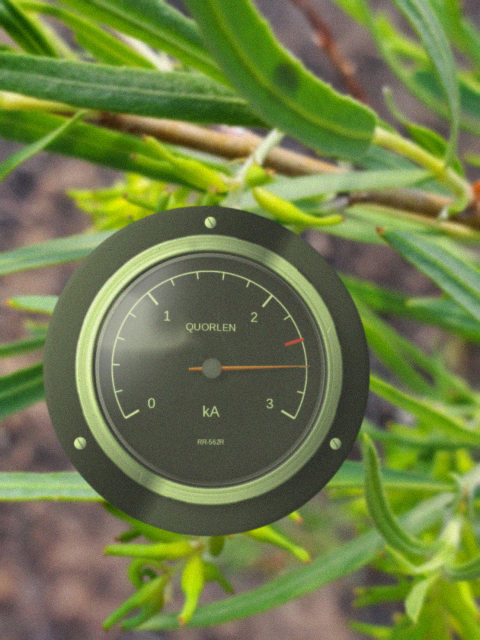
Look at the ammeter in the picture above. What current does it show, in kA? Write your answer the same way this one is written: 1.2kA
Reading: 2.6kA
